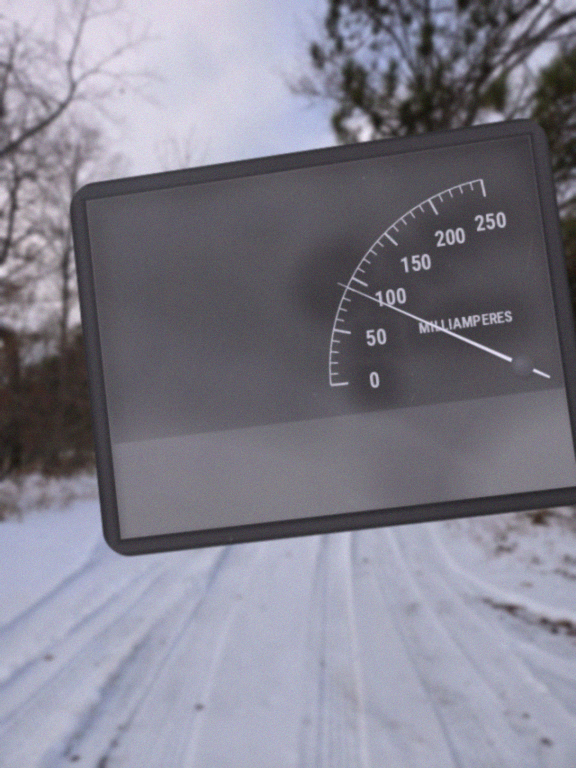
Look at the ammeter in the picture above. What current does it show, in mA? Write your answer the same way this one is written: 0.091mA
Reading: 90mA
